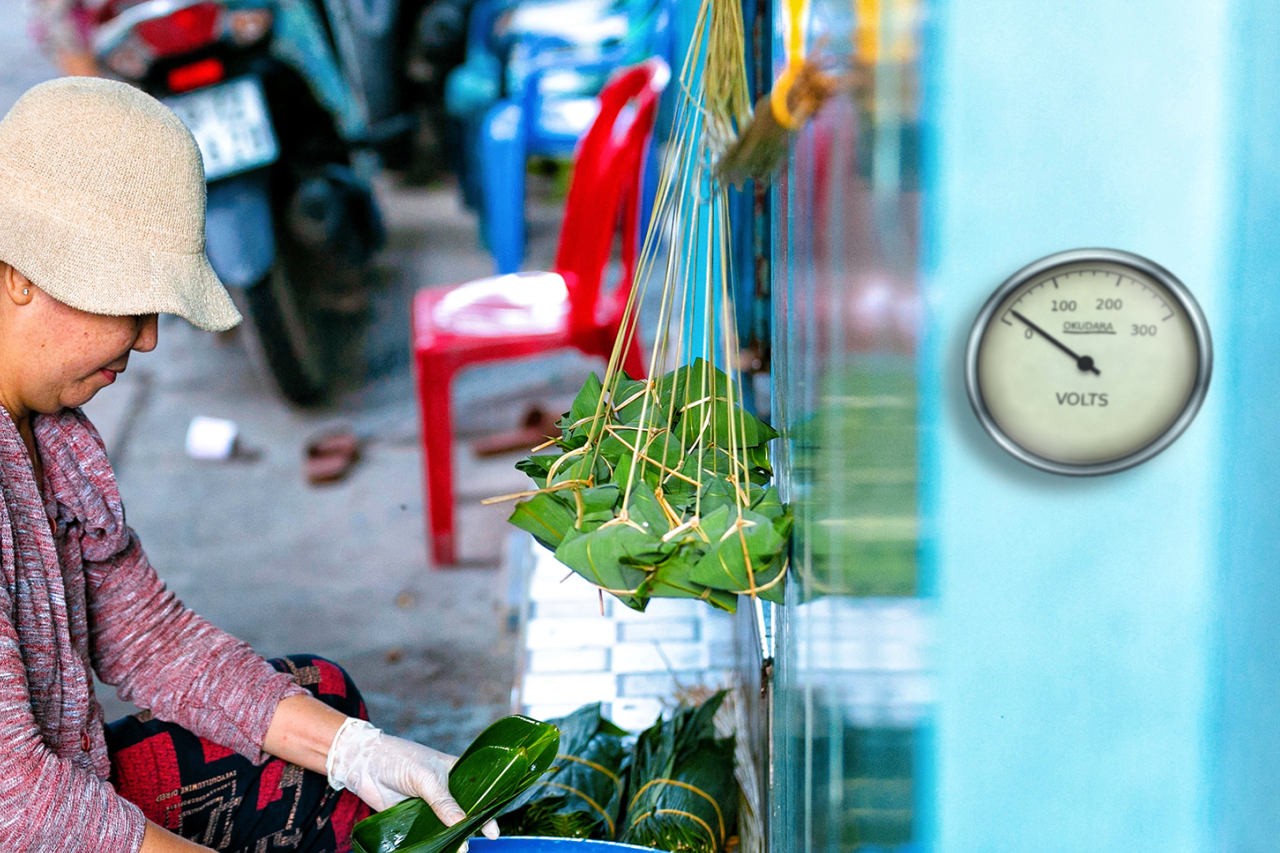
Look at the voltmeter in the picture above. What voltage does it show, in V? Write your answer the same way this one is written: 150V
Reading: 20V
